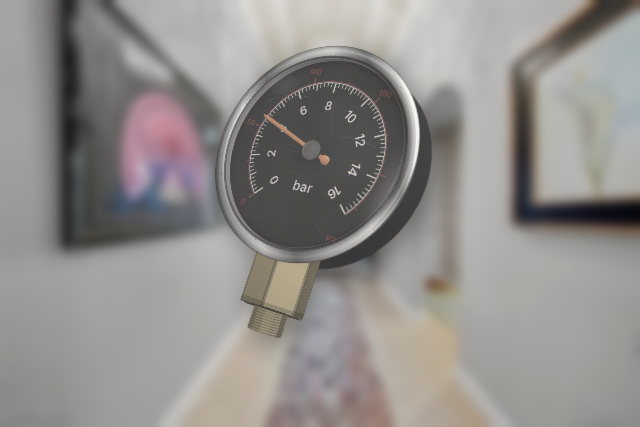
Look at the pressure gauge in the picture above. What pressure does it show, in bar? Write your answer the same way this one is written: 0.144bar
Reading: 4bar
